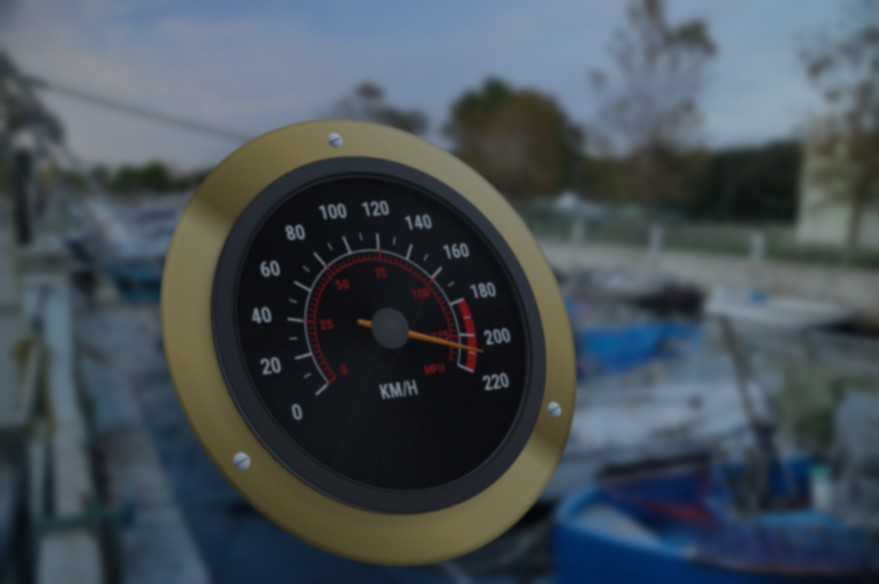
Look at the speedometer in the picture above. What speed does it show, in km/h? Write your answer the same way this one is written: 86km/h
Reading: 210km/h
